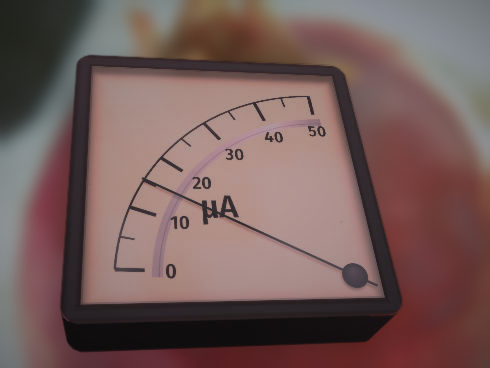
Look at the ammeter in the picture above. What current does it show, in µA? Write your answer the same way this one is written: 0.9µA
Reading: 15µA
